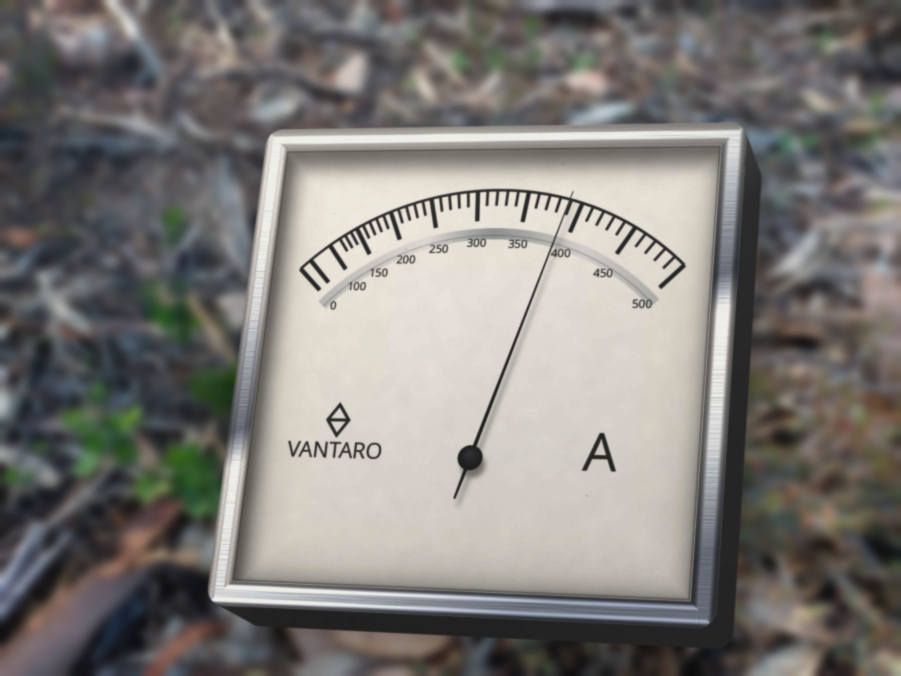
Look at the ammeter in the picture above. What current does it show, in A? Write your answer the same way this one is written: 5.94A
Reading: 390A
